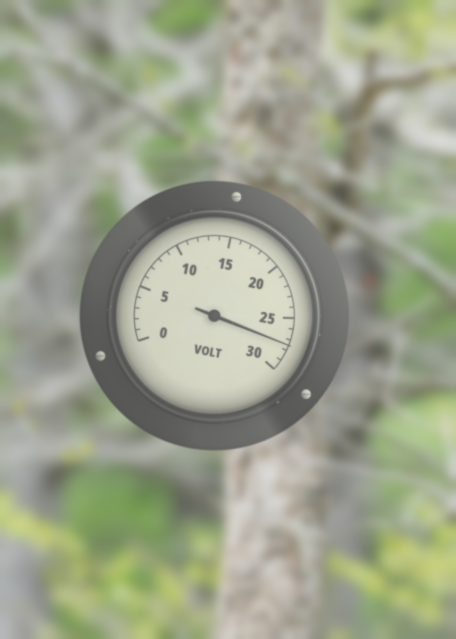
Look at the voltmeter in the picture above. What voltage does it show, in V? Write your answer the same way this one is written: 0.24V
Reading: 27.5V
